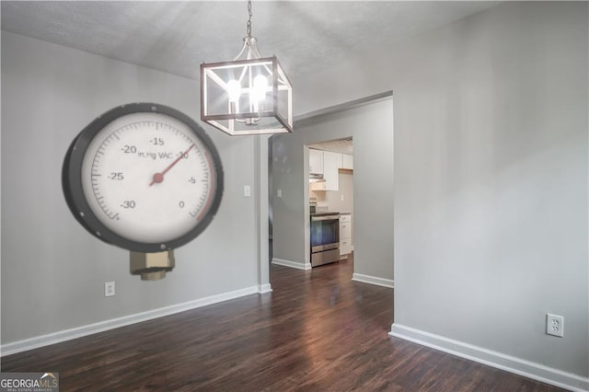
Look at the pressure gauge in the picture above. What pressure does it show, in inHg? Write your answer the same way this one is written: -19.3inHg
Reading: -10inHg
